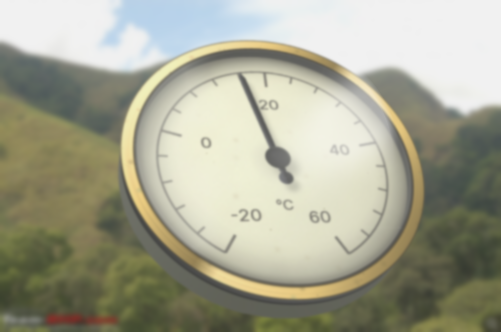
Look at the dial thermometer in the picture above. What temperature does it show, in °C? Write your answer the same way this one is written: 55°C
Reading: 16°C
